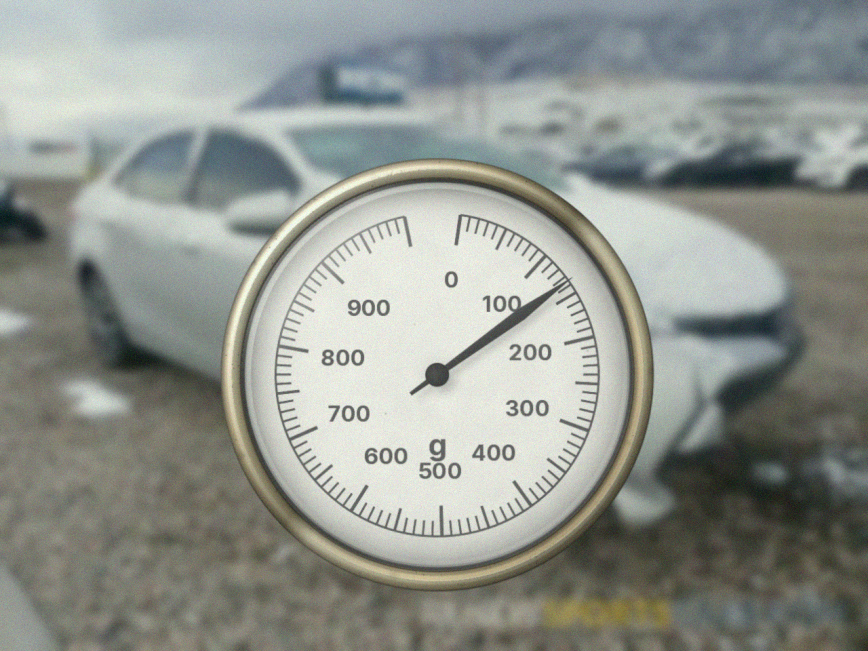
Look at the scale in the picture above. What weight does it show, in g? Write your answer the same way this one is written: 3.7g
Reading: 135g
